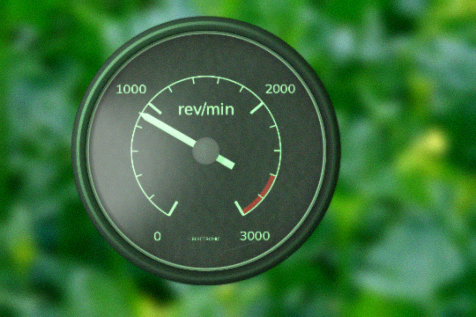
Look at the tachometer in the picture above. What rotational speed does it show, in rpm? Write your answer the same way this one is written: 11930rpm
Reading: 900rpm
